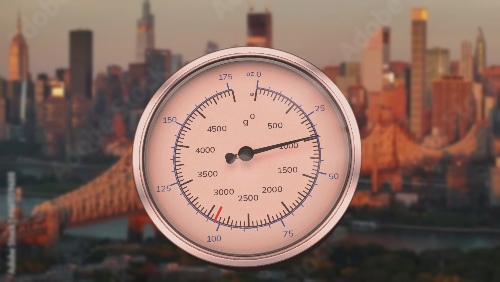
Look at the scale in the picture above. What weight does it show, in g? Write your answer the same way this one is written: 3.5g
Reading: 1000g
